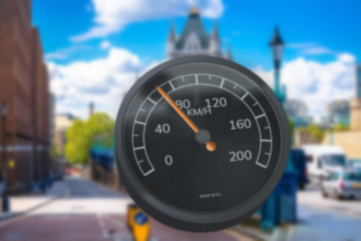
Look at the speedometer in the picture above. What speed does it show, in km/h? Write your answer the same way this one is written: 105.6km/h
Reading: 70km/h
